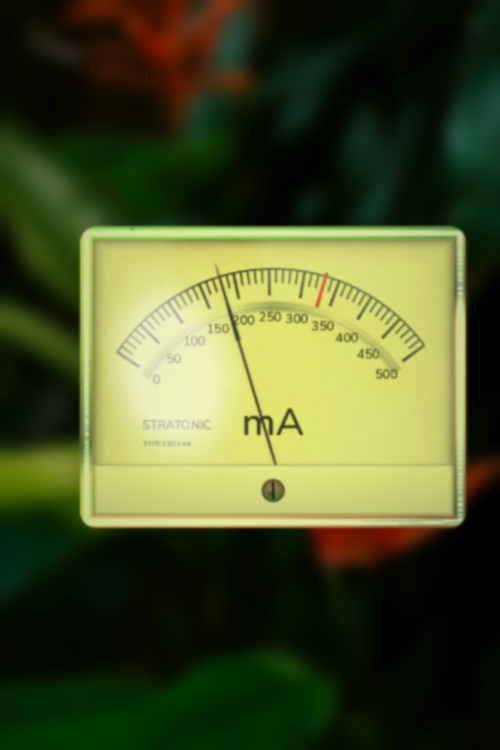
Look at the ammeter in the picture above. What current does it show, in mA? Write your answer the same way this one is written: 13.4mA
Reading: 180mA
